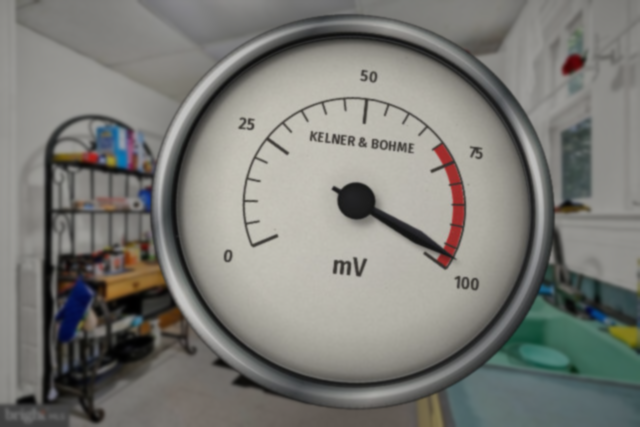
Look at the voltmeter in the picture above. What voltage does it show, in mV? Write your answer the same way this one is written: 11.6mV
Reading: 97.5mV
